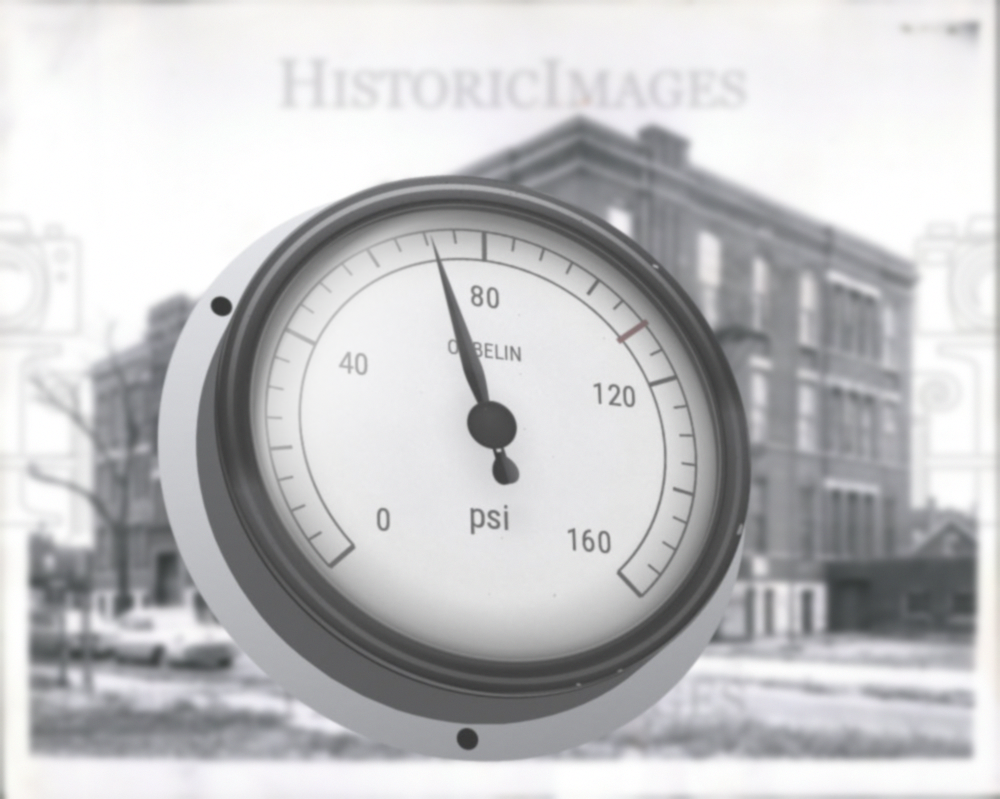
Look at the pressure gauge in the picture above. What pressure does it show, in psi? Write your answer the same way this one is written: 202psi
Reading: 70psi
